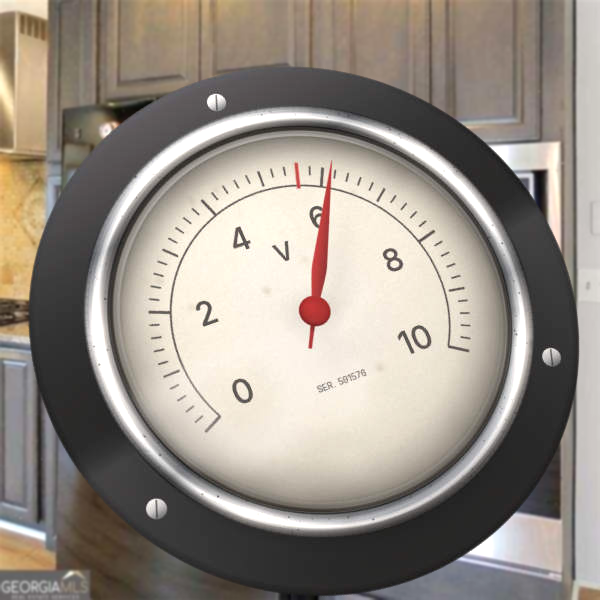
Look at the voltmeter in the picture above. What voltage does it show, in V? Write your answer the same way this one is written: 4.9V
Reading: 6.1V
